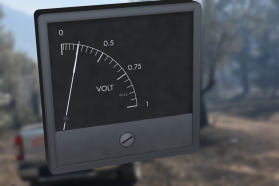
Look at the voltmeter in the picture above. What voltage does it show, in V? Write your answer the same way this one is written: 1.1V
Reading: 0.25V
